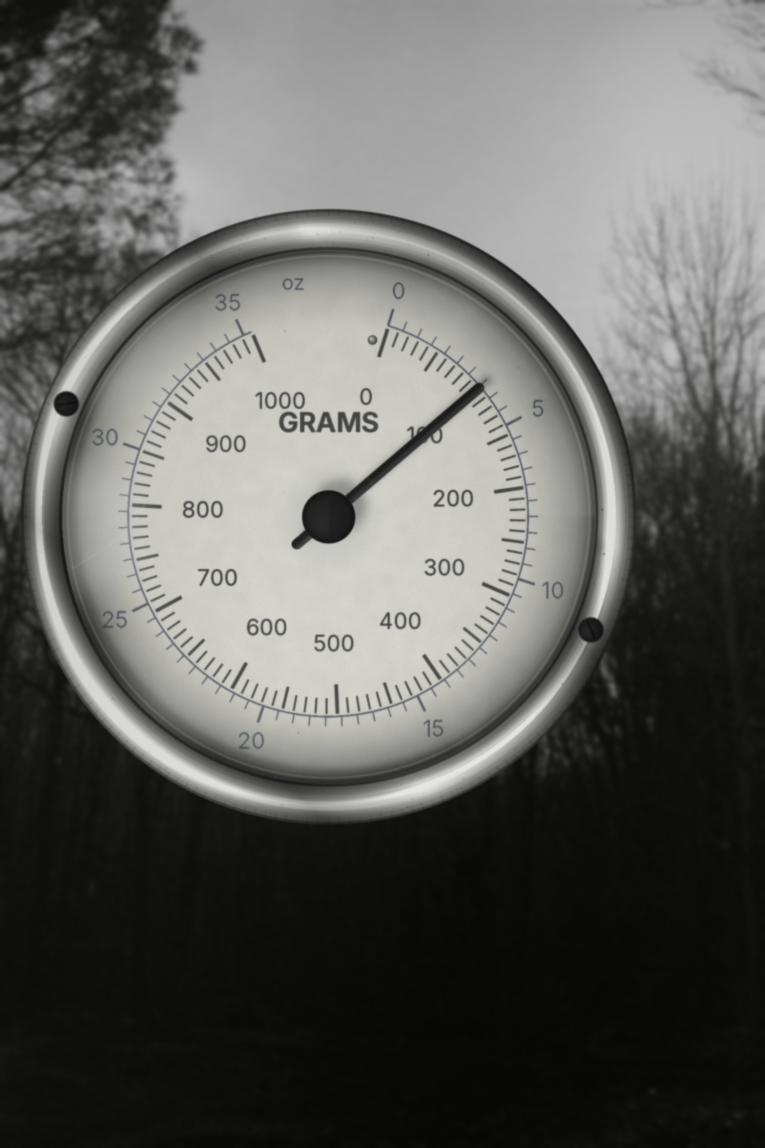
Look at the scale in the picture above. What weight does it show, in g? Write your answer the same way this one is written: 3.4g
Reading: 100g
